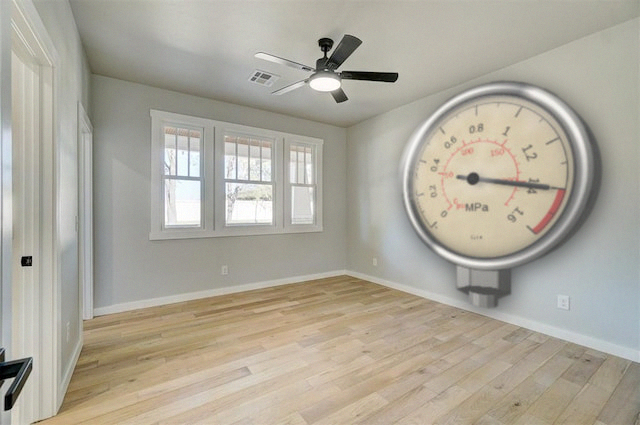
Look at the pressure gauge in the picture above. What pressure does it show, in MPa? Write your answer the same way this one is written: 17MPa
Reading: 1.4MPa
